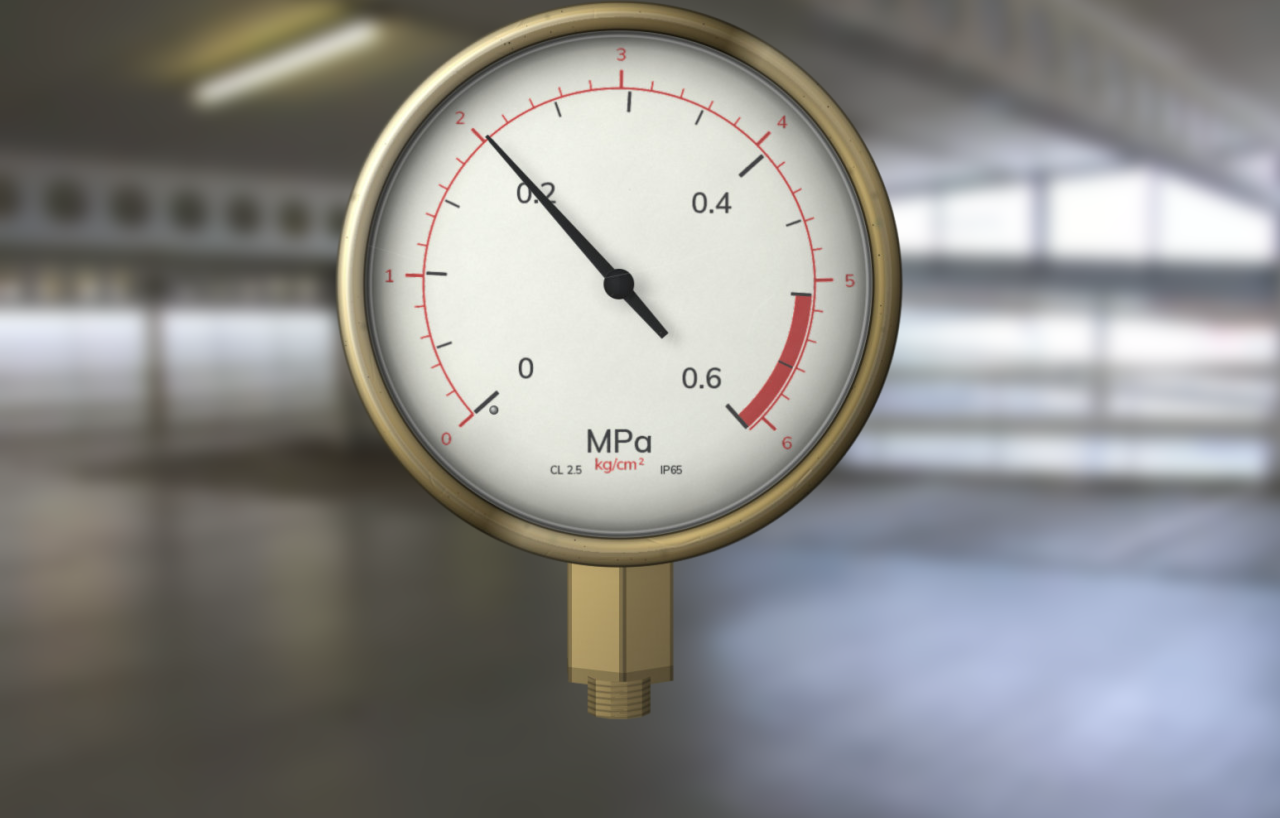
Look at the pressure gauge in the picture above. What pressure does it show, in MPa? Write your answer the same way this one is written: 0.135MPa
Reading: 0.2MPa
